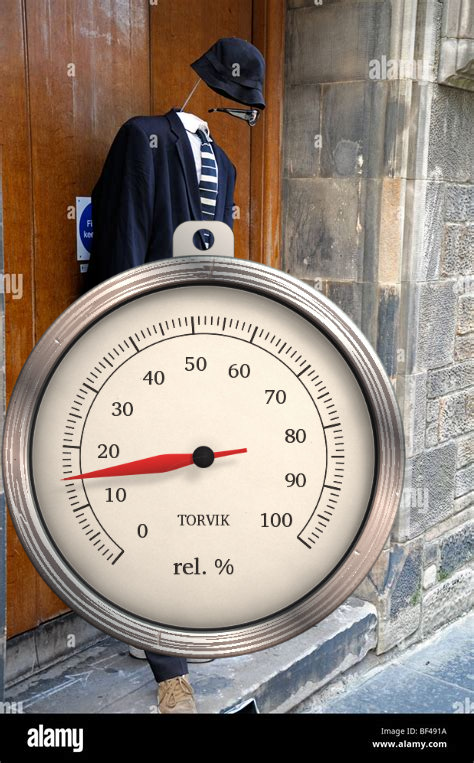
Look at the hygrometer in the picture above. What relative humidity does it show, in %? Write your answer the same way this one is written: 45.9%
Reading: 15%
